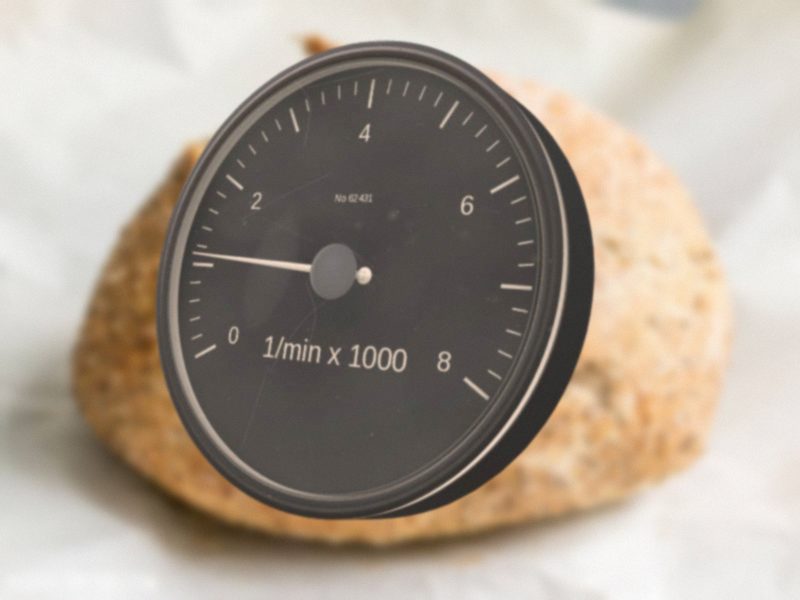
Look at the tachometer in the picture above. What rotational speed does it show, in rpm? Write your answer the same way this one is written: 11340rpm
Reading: 1100rpm
